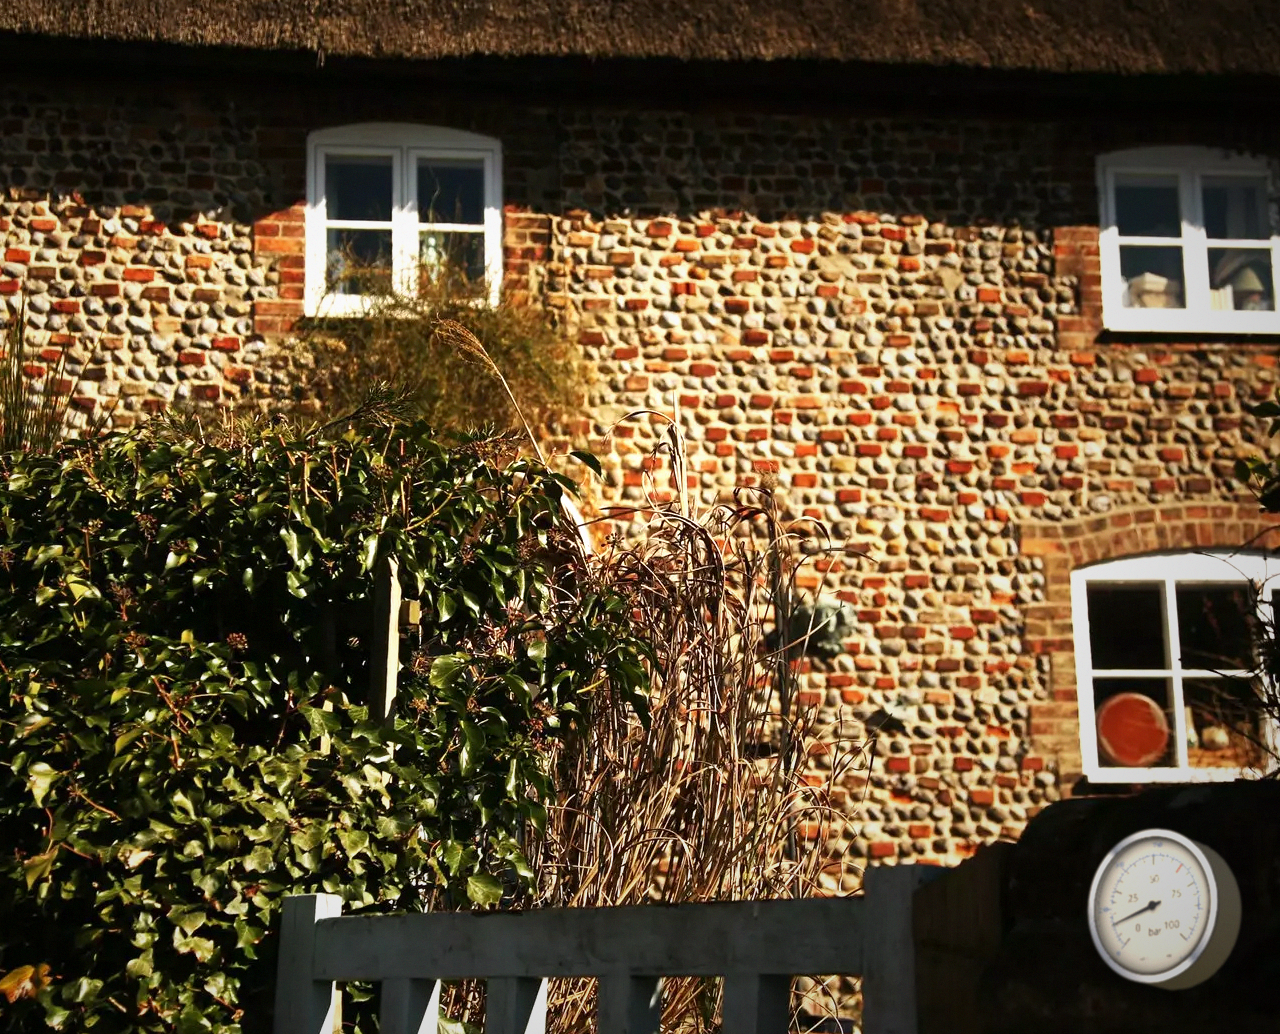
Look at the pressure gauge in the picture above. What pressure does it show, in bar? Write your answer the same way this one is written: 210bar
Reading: 10bar
